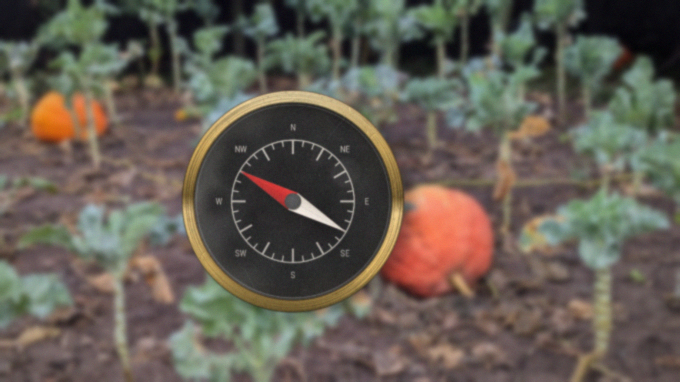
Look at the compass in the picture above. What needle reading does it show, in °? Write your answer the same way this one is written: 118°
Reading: 300°
